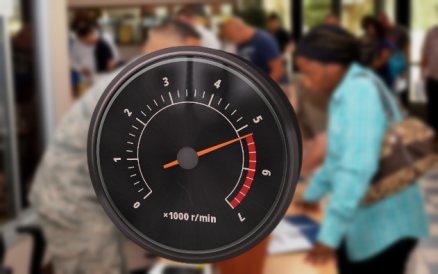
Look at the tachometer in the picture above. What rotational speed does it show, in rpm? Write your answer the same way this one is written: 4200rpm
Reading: 5200rpm
